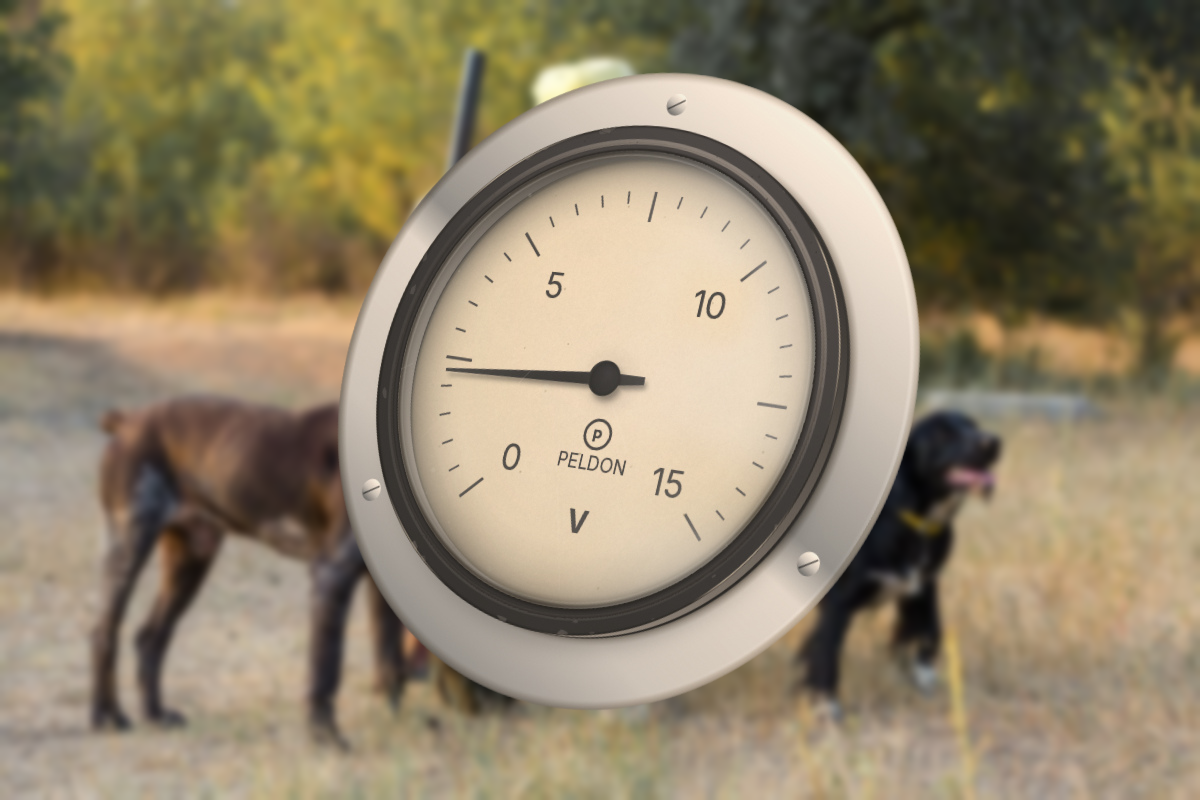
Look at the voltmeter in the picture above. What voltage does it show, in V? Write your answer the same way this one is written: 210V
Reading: 2.25V
